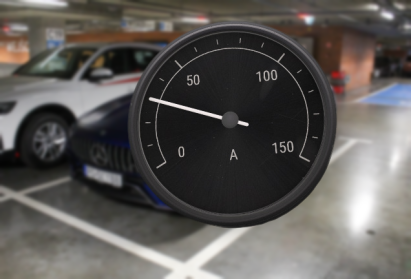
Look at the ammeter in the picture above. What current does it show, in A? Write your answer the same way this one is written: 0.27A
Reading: 30A
